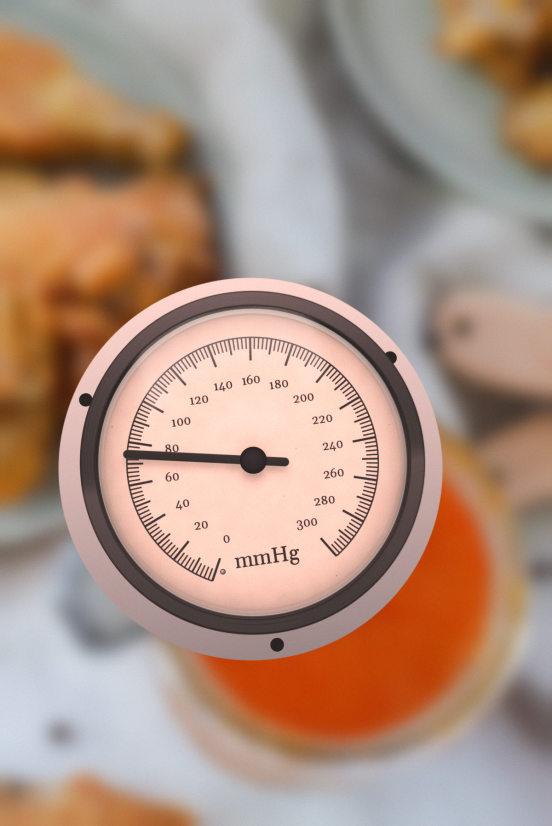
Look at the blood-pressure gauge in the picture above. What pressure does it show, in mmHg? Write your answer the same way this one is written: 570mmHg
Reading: 74mmHg
